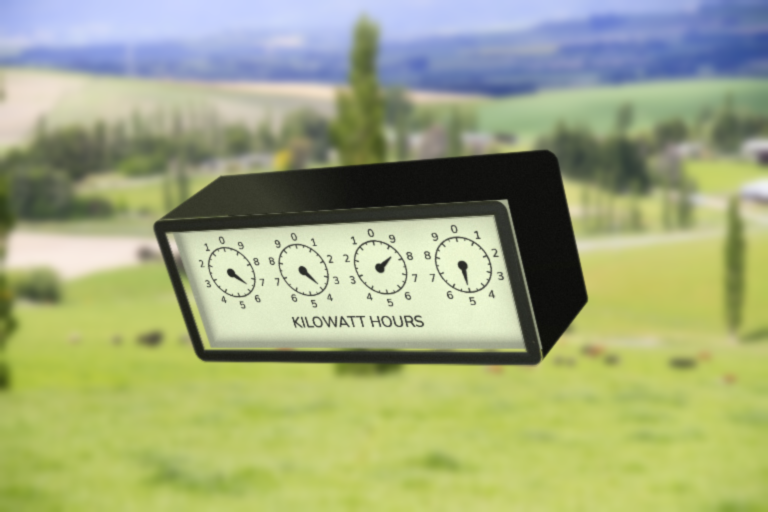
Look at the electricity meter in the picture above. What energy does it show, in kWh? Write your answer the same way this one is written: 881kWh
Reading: 6385kWh
